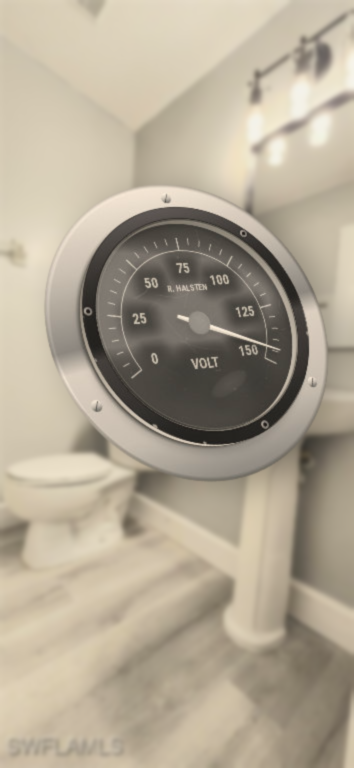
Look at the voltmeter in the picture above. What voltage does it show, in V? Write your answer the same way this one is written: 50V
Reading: 145V
